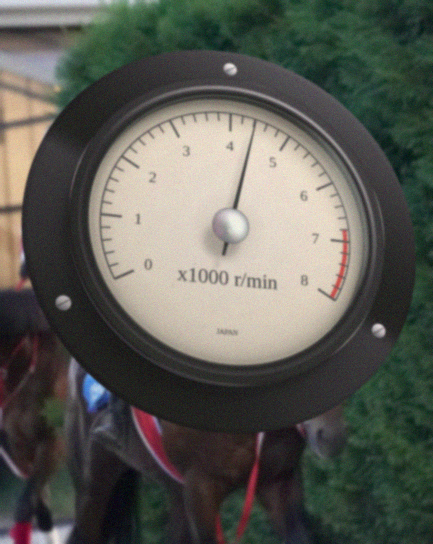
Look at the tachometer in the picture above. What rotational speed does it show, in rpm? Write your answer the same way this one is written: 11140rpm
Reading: 4400rpm
